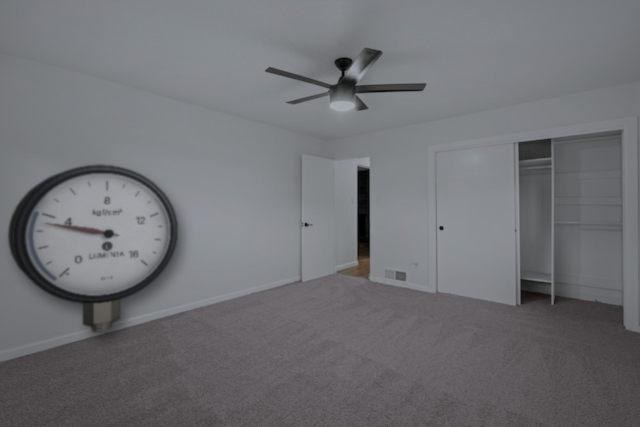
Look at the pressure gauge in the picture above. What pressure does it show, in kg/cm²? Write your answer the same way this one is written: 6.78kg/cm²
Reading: 3.5kg/cm²
